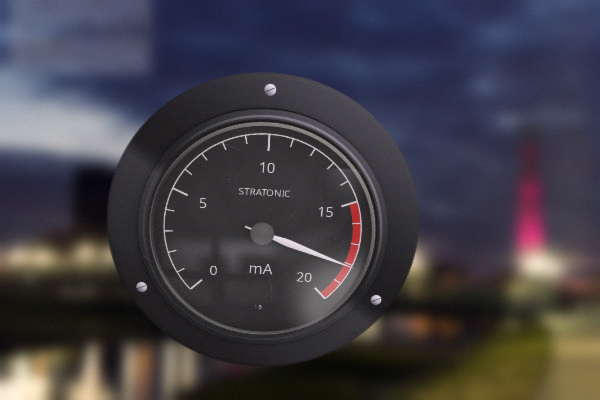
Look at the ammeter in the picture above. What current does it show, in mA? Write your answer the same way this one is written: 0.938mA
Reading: 18mA
